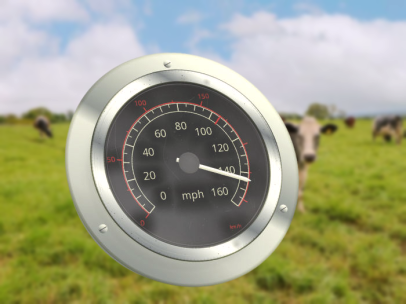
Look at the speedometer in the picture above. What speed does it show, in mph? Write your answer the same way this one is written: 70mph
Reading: 145mph
